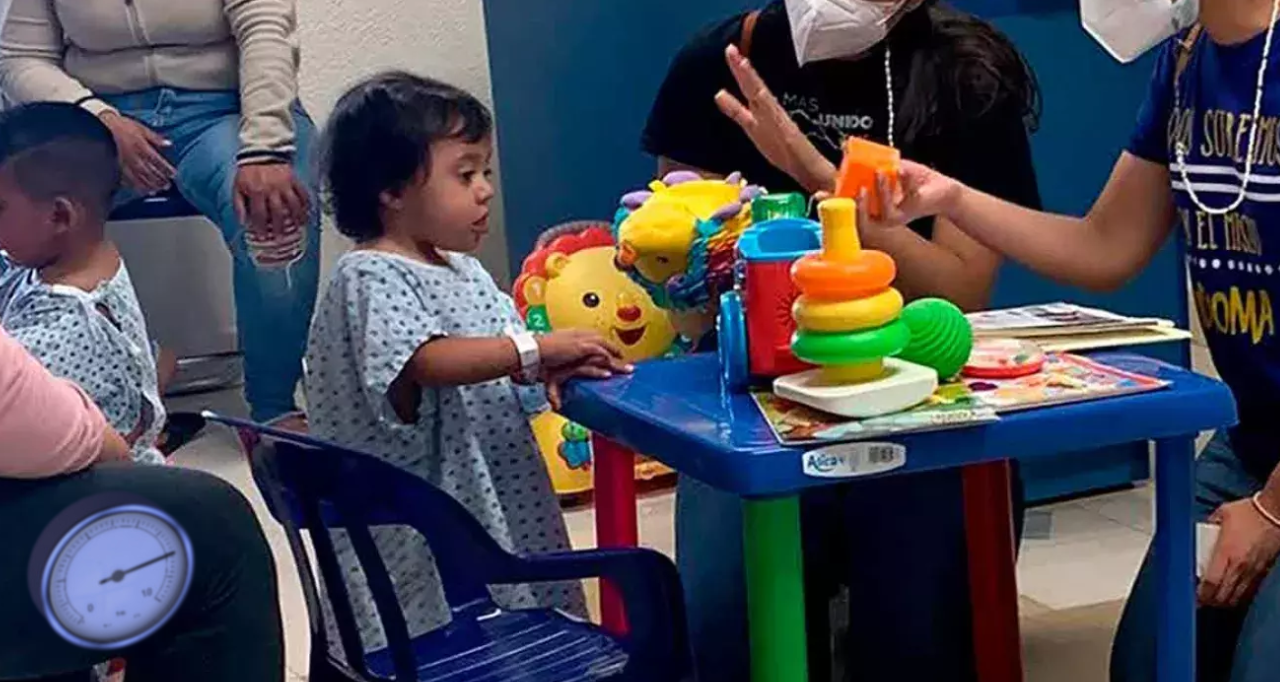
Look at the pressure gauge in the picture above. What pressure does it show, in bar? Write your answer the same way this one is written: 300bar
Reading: 8bar
